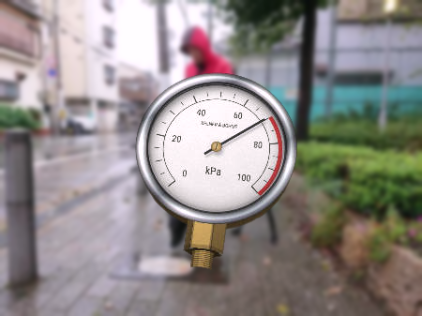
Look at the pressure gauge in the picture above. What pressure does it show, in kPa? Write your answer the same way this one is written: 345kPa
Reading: 70kPa
